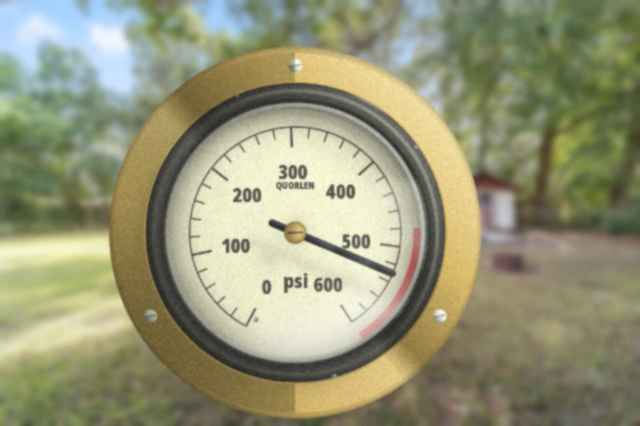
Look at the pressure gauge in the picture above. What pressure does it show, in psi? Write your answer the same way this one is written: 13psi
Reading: 530psi
